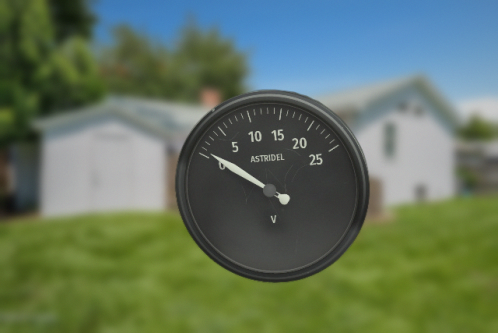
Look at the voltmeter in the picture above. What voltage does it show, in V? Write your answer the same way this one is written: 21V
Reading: 1V
